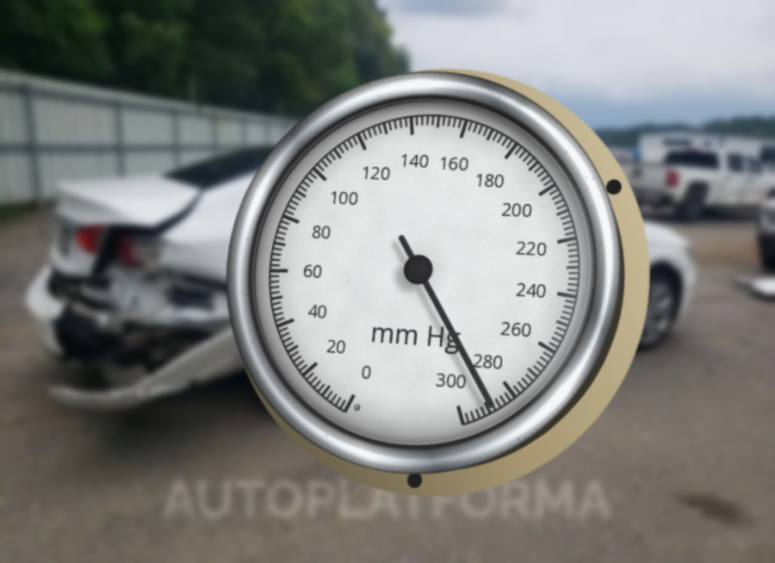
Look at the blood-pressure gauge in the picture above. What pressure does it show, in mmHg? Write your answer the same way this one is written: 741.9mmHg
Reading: 288mmHg
